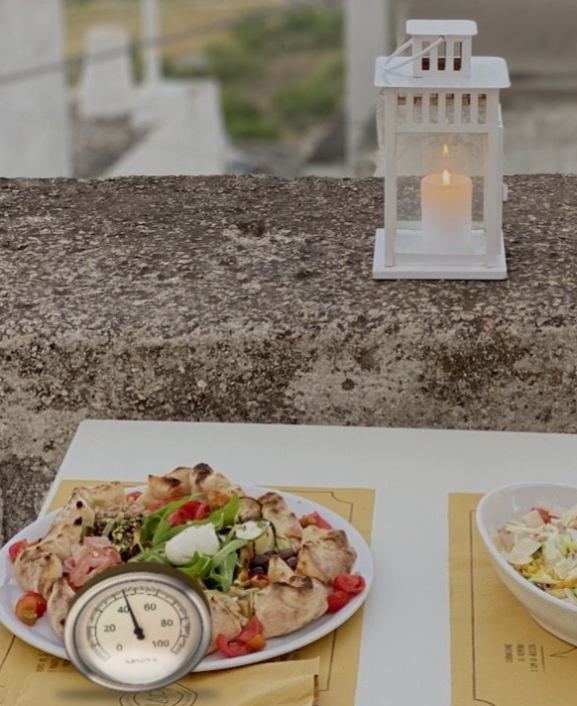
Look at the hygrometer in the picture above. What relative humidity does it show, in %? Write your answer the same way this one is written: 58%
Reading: 45%
